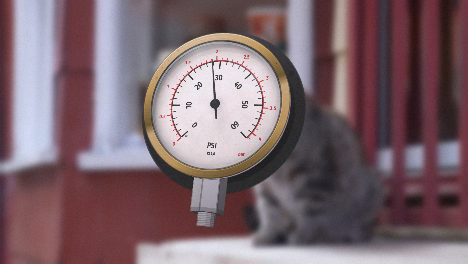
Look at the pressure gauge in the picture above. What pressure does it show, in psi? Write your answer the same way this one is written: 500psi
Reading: 28psi
